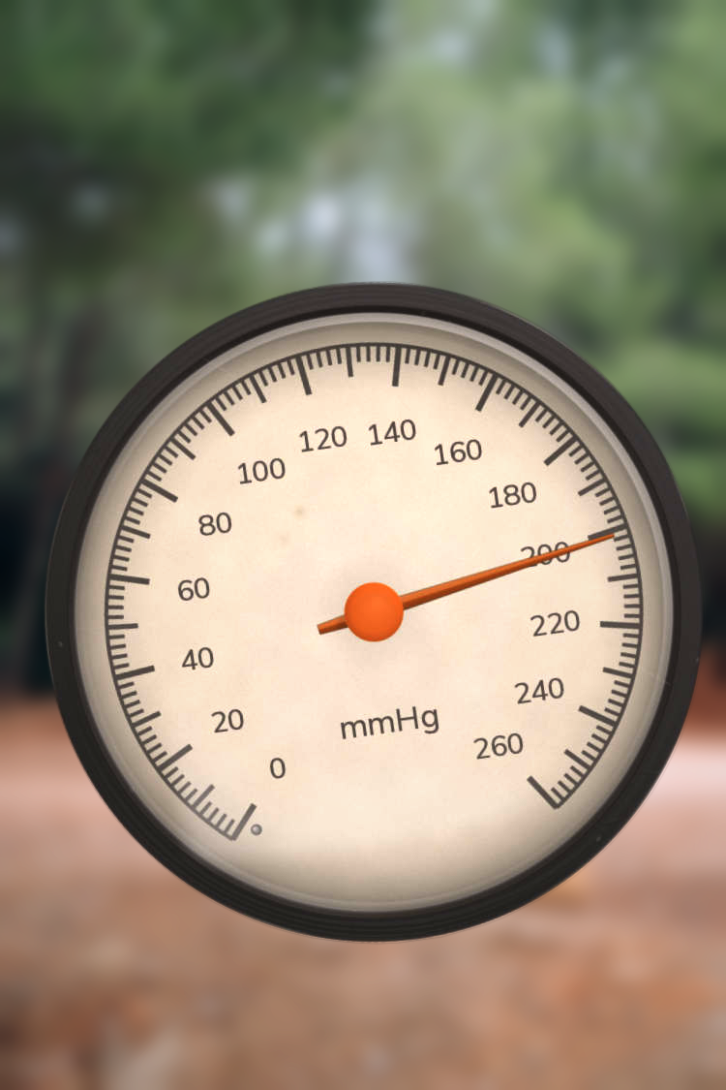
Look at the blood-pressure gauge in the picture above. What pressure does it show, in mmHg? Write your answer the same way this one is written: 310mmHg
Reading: 201mmHg
